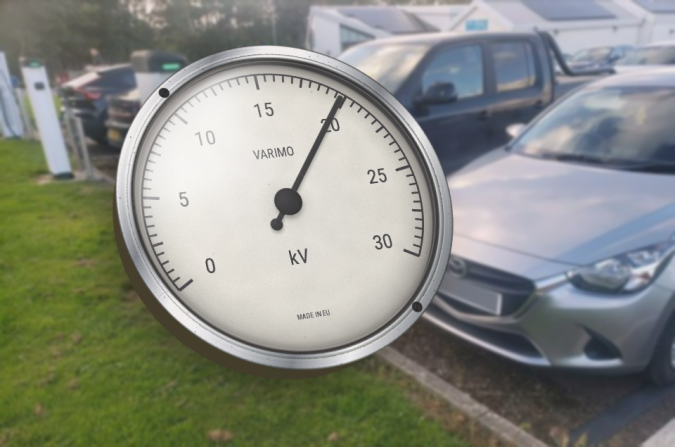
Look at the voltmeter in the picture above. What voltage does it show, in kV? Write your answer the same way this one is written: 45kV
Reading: 19.75kV
